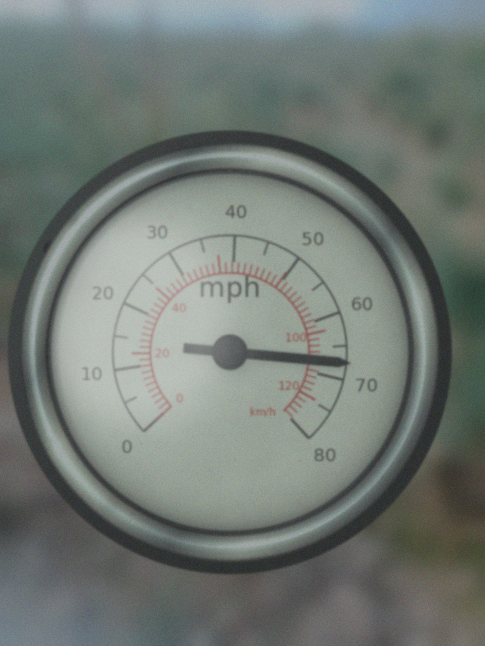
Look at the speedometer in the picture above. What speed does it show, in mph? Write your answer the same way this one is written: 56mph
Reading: 67.5mph
